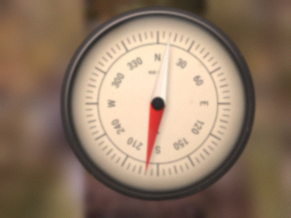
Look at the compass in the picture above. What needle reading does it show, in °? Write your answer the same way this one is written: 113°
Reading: 190°
